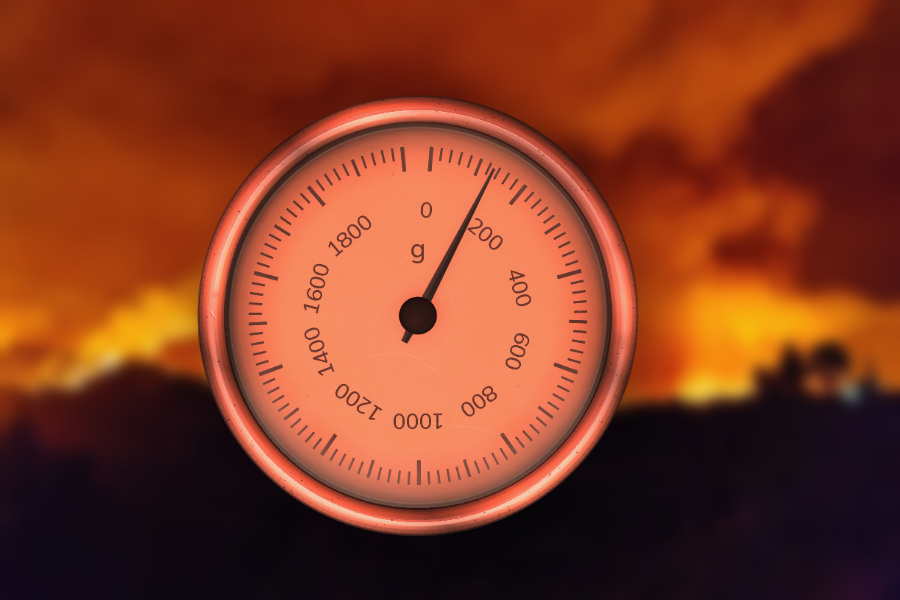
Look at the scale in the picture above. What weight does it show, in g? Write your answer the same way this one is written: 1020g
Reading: 130g
